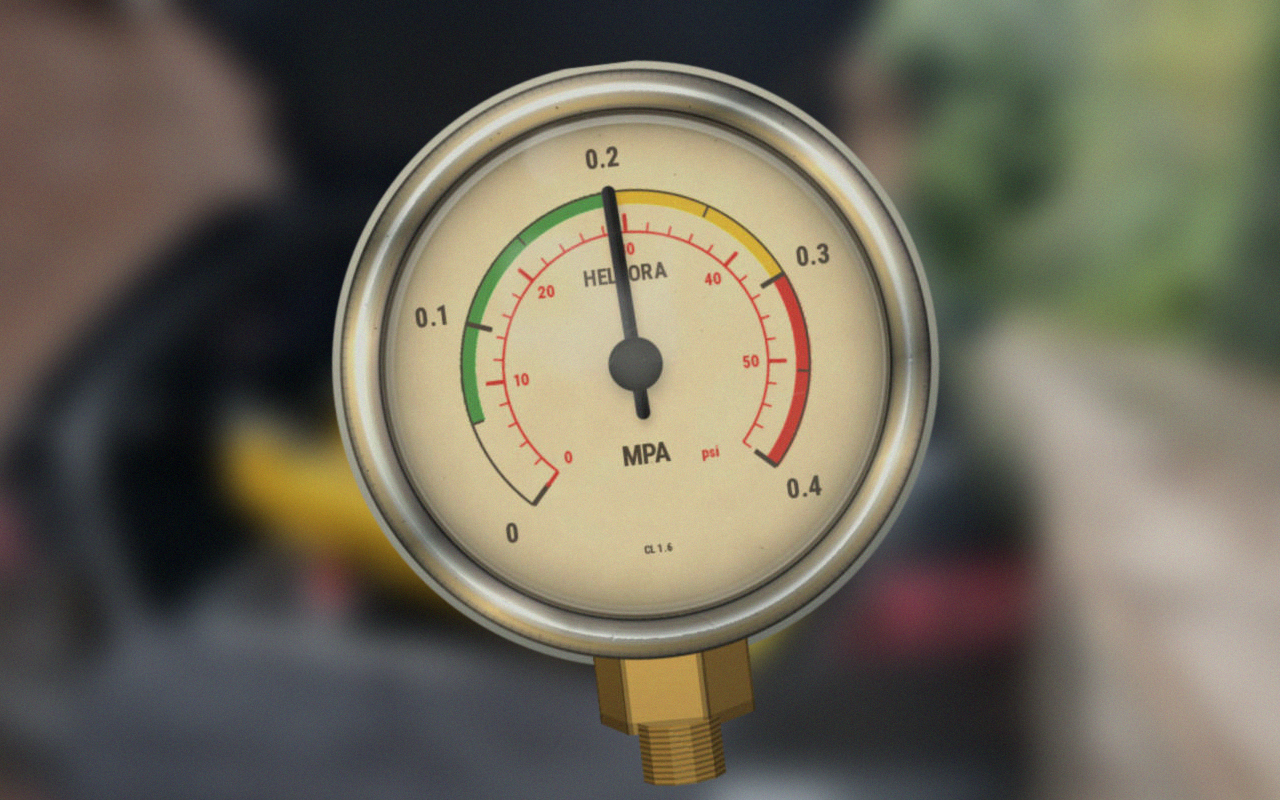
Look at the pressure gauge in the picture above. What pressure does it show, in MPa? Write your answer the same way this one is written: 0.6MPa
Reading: 0.2MPa
